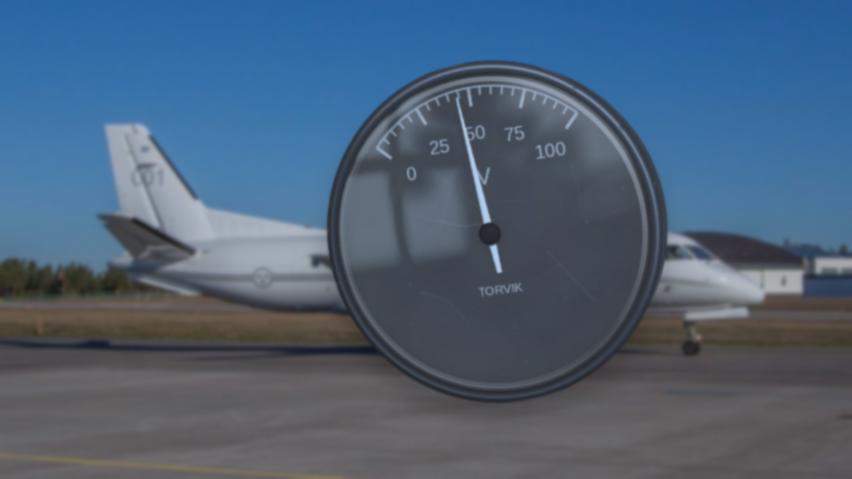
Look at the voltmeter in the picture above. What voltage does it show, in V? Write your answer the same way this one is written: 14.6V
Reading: 45V
